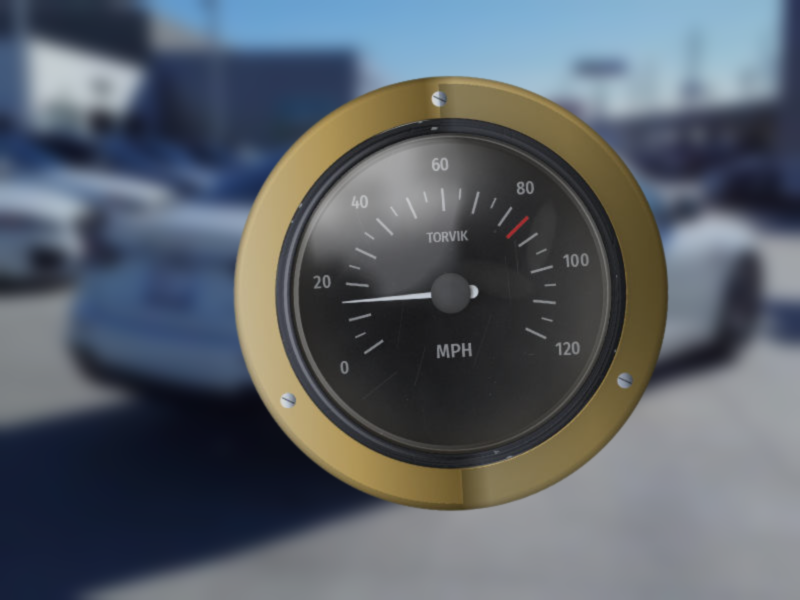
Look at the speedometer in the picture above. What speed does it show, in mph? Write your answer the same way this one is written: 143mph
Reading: 15mph
